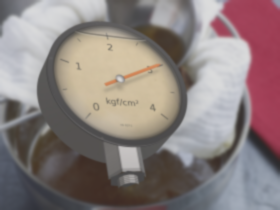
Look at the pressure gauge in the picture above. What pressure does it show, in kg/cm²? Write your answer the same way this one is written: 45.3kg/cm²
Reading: 3kg/cm²
